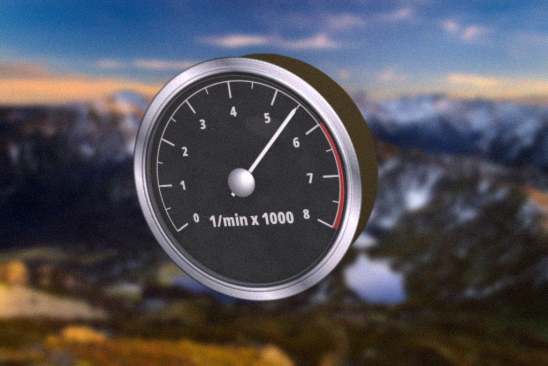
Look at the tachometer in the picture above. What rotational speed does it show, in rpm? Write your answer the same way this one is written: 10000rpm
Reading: 5500rpm
